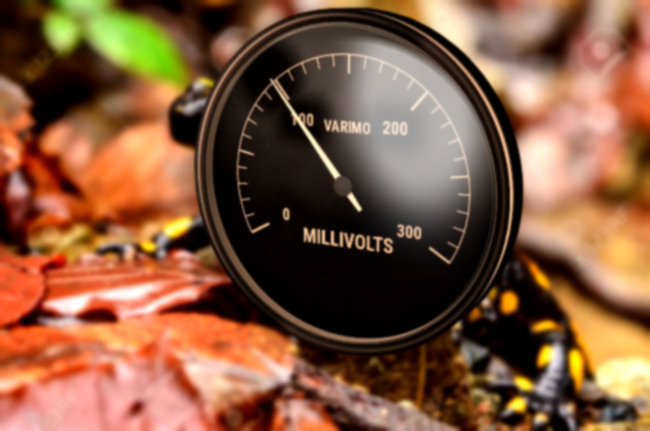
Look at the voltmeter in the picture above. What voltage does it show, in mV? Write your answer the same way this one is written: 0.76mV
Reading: 100mV
